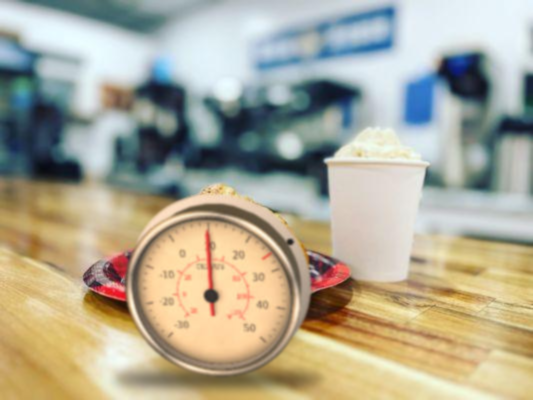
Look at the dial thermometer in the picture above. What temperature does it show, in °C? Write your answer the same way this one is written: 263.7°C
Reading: 10°C
